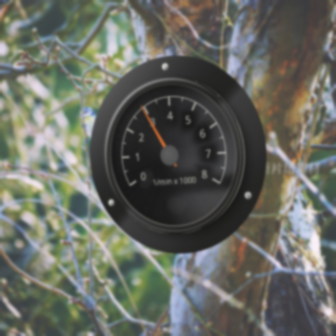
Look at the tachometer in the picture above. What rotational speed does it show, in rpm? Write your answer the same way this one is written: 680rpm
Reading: 3000rpm
